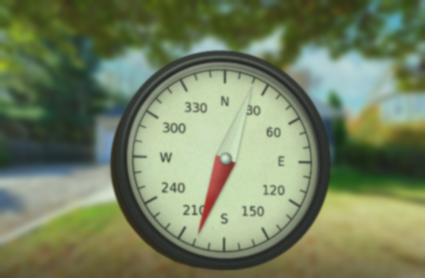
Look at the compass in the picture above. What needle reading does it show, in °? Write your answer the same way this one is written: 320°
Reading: 200°
